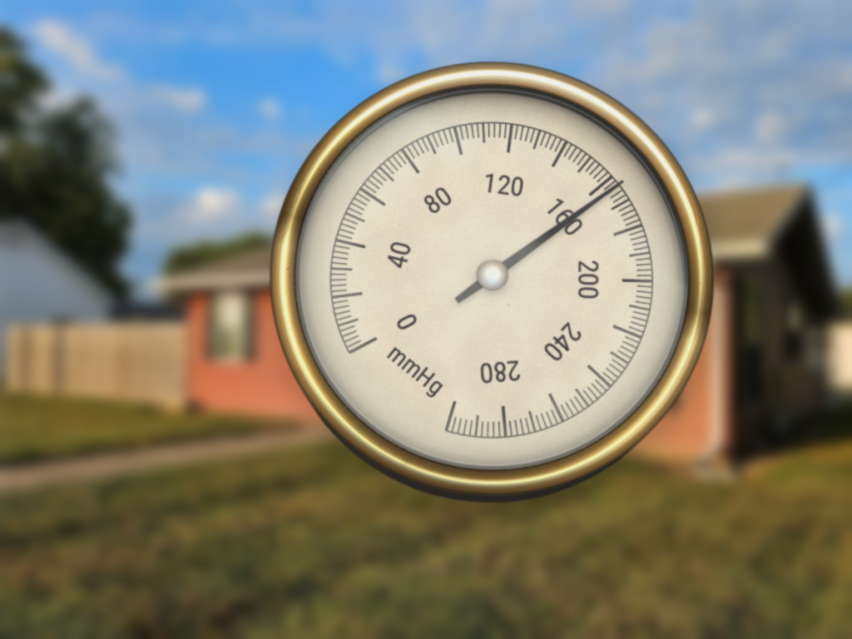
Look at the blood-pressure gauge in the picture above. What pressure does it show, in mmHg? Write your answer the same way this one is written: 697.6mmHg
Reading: 164mmHg
